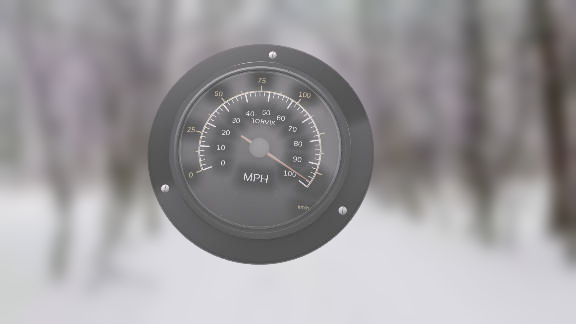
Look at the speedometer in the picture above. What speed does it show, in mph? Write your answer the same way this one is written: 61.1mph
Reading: 98mph
